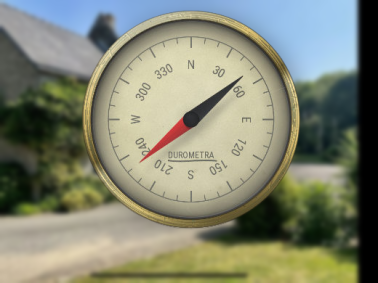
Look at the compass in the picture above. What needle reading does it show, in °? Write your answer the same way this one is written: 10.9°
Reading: 230°
